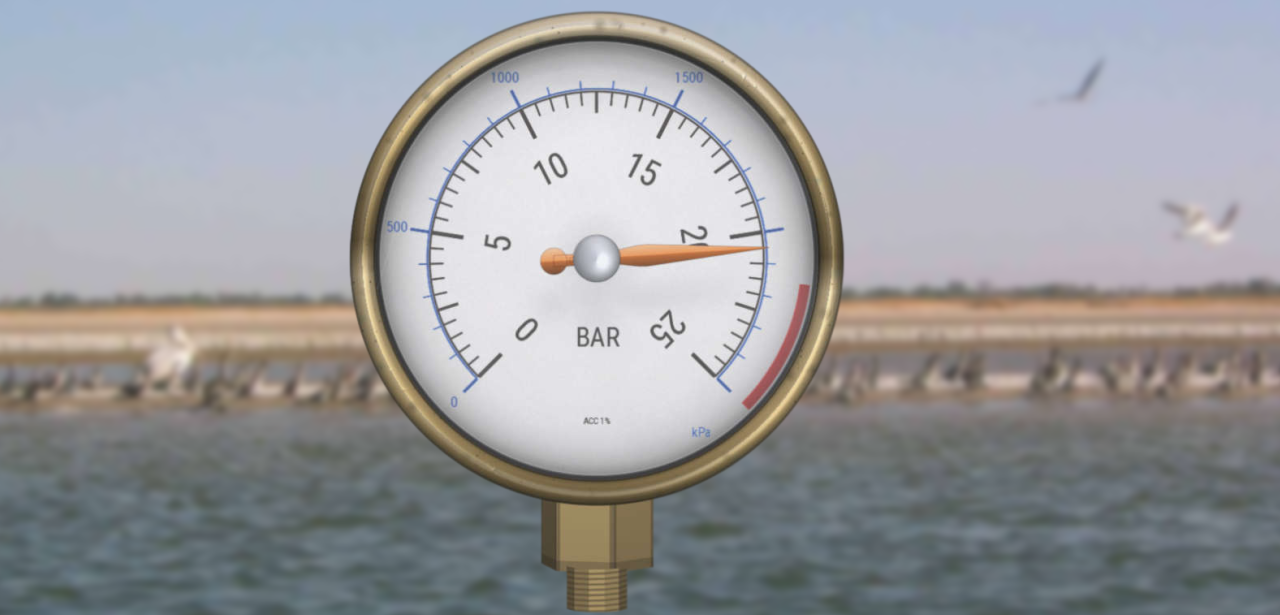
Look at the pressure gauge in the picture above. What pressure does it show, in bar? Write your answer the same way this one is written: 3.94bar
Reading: 20.5bar
